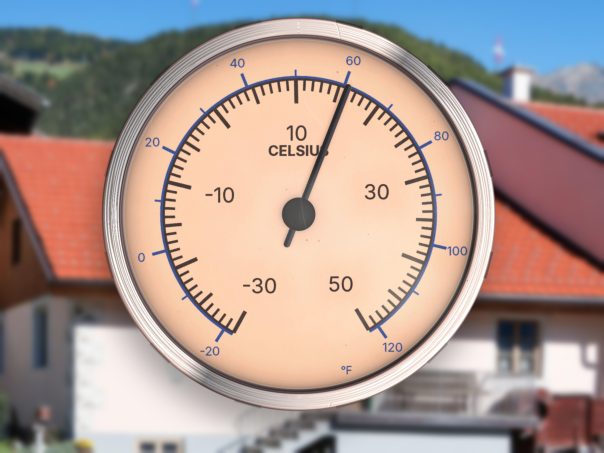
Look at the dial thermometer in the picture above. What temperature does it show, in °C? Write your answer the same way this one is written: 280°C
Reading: 16°C
